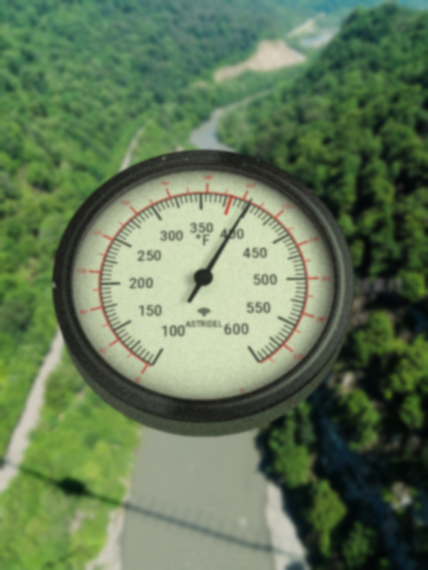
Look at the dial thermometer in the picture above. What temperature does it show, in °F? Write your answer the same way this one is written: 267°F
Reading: 400°F
